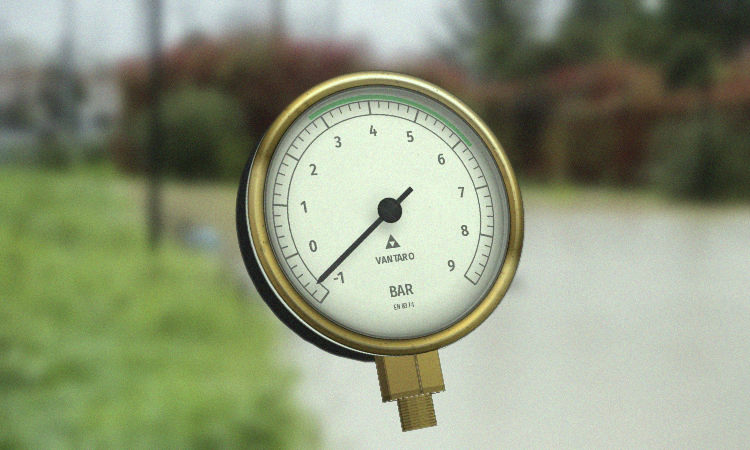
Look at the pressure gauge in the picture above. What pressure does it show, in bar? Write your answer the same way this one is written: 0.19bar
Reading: -0.7bar
